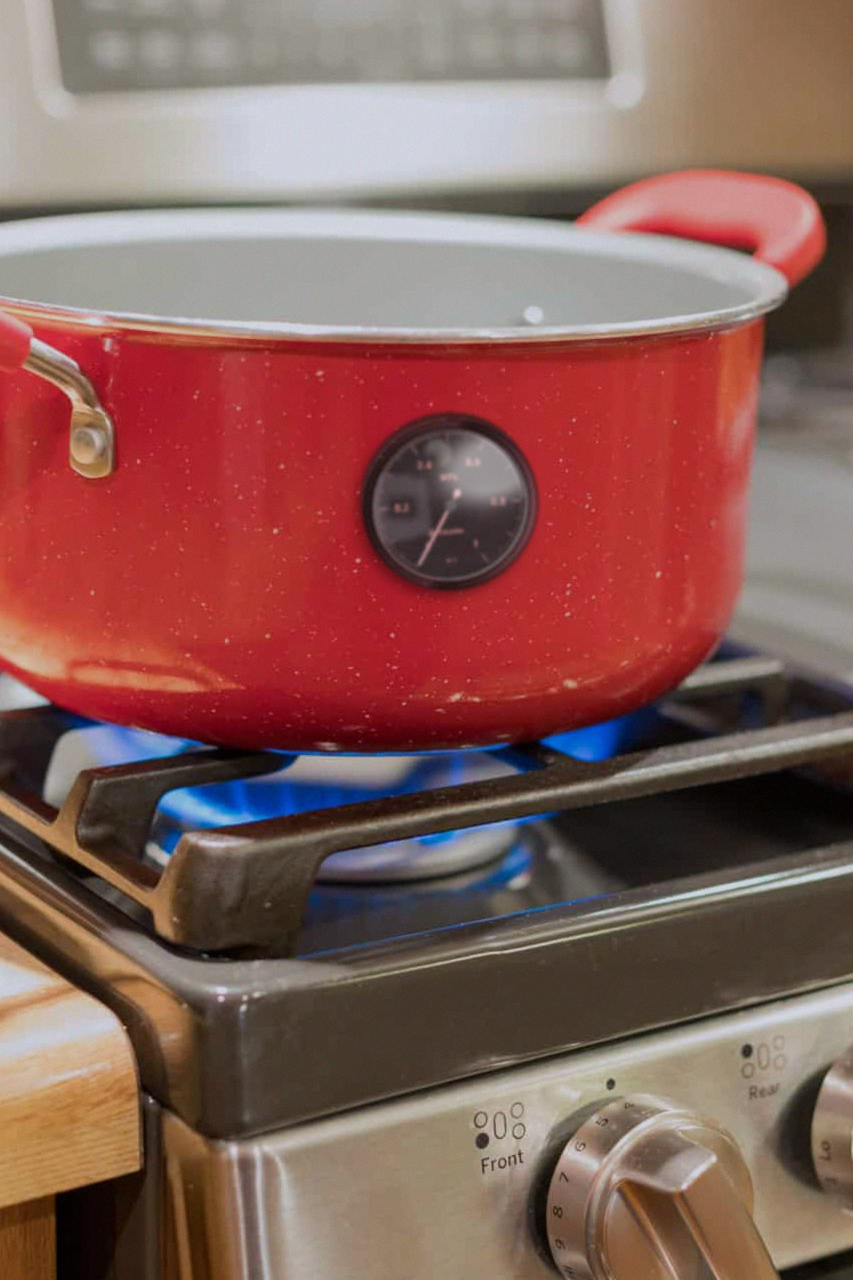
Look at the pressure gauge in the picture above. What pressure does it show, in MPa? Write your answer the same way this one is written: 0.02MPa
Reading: 0MPa
